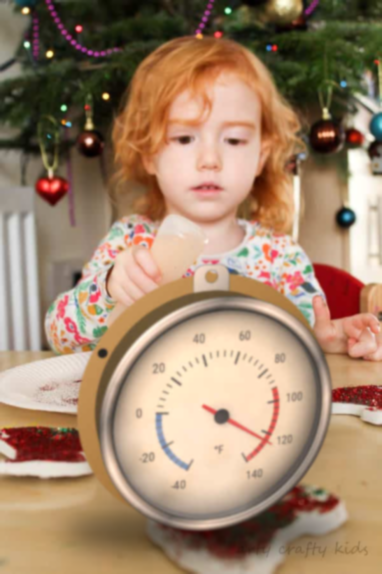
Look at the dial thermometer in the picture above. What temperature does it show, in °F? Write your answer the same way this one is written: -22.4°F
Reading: 124°F
